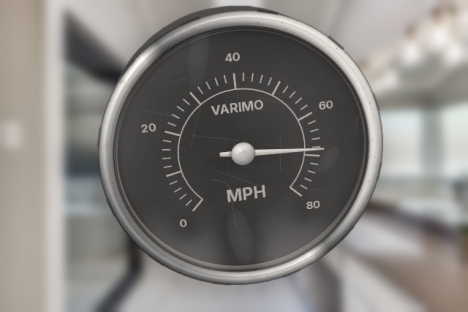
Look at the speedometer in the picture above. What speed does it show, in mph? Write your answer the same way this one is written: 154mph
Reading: 68mph
